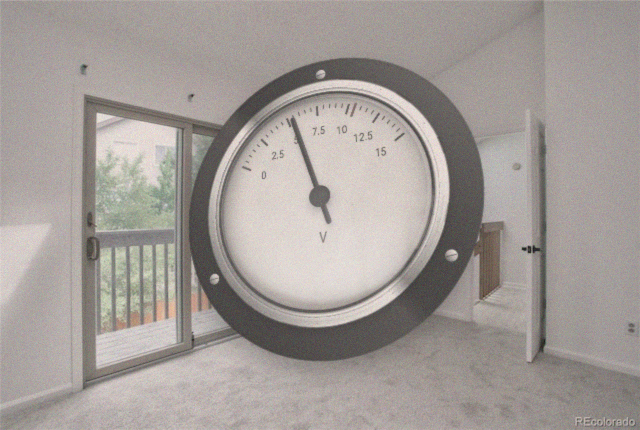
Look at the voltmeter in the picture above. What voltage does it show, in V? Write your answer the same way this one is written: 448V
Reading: 5.5V
